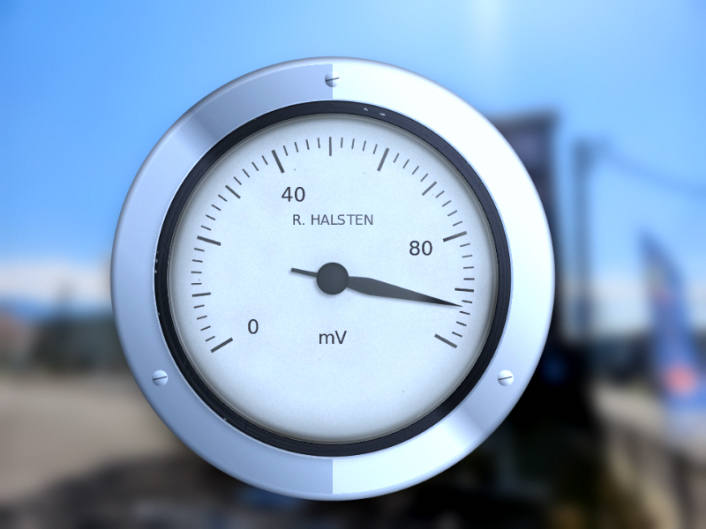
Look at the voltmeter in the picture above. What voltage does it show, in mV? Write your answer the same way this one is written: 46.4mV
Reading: 93mV
